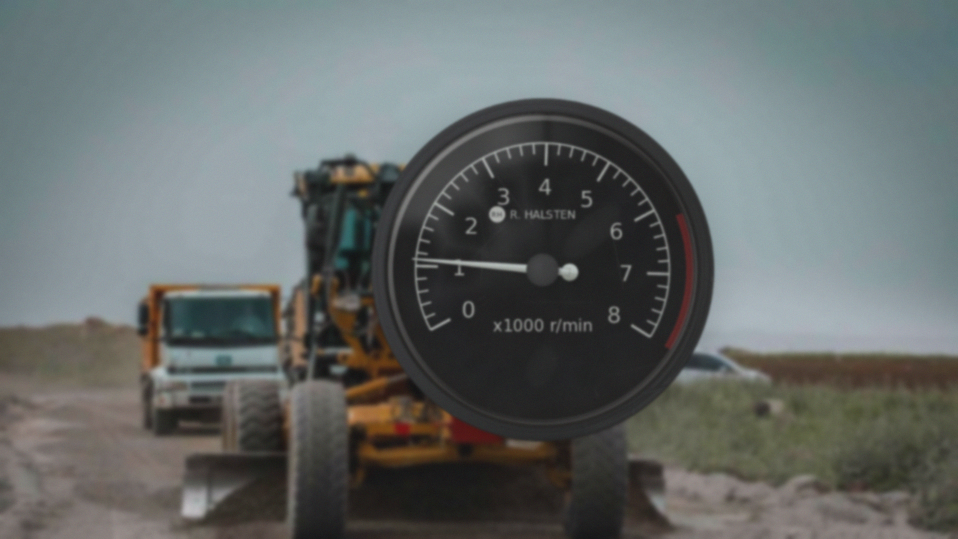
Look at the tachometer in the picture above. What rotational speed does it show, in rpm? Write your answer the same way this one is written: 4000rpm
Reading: 1100rpm
